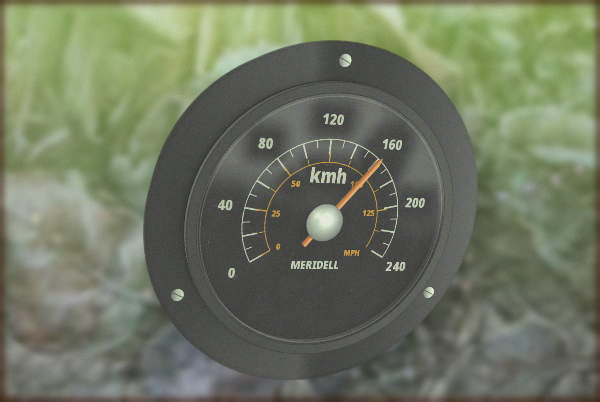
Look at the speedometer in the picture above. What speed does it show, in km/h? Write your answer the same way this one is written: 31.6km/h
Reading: 160km/h
